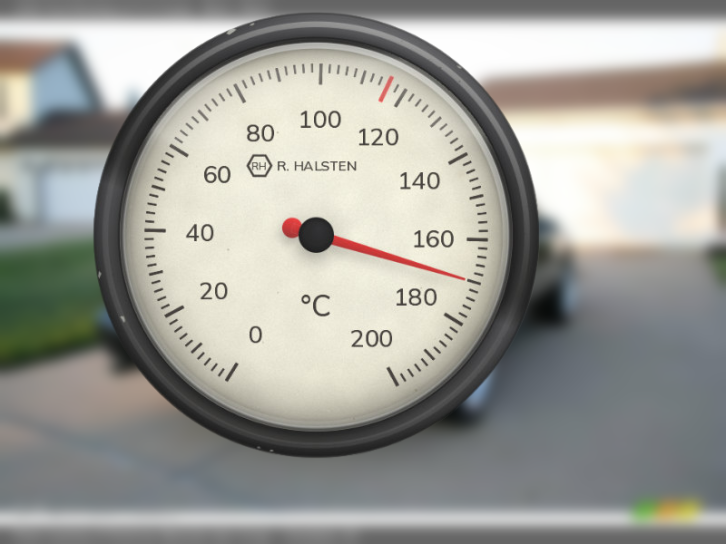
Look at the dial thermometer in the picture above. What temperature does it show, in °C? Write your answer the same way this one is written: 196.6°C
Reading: 170°C
